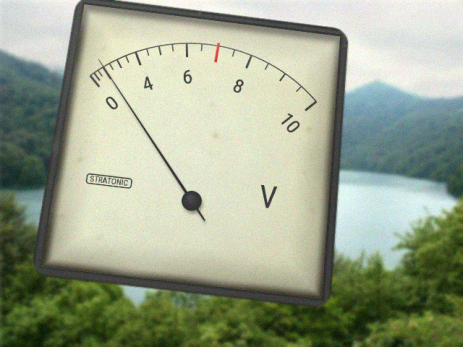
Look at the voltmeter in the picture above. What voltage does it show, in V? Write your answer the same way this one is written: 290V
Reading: 2V
